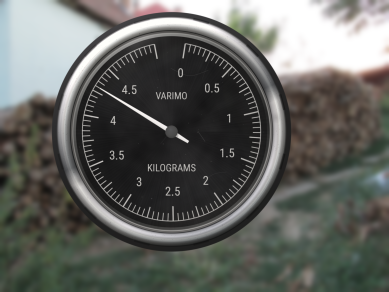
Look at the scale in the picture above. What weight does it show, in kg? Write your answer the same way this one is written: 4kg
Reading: 4.3kg
